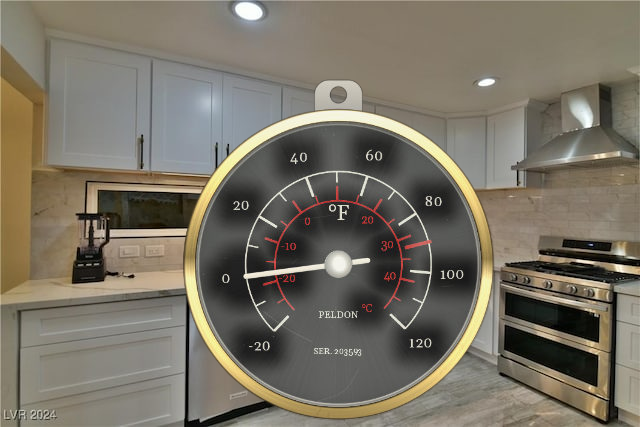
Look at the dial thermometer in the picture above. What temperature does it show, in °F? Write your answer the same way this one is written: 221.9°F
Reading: 0°F
